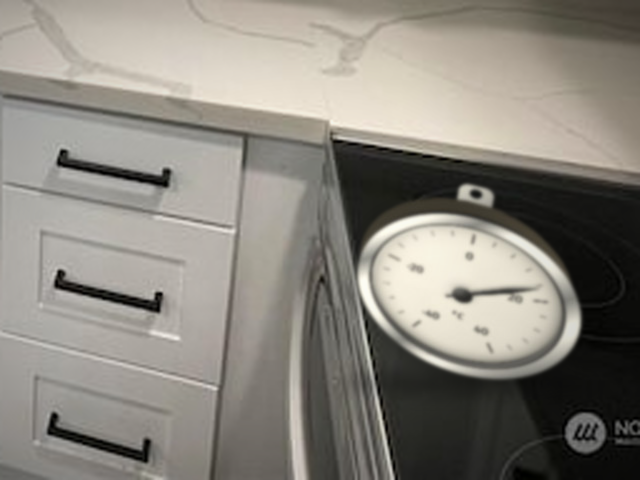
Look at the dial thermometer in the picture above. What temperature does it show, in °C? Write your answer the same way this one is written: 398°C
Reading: 16°C
